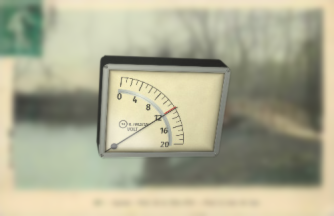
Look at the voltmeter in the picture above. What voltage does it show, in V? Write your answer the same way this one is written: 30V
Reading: 12V
